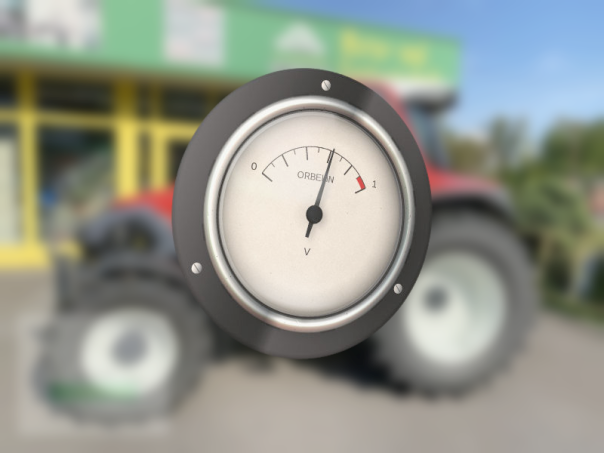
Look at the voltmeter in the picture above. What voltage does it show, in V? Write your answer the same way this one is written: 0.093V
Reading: 0.6V
